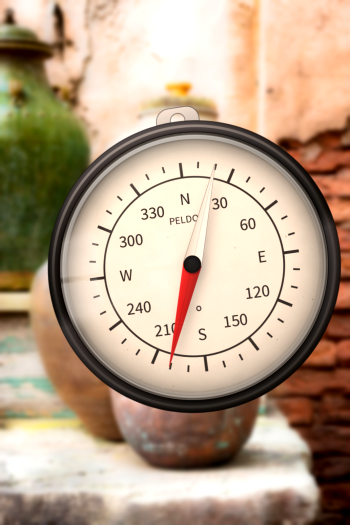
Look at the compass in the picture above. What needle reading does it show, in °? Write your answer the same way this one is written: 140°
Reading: 200°
